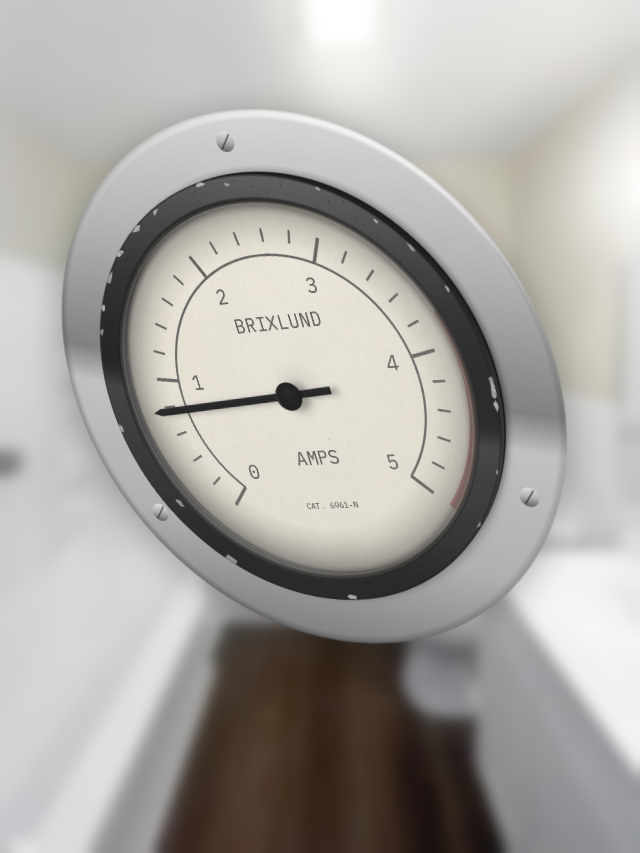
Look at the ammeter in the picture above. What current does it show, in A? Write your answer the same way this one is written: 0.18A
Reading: 0.8A
